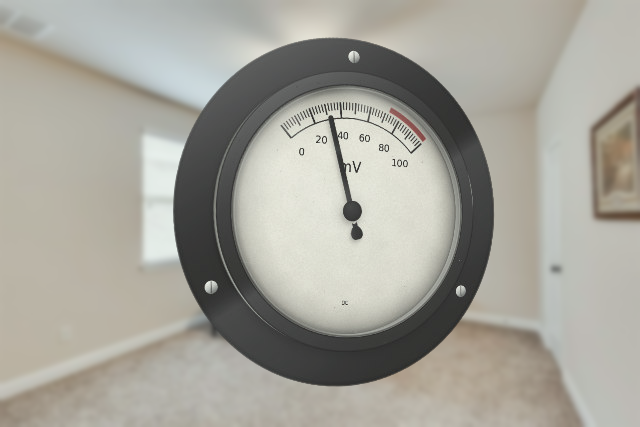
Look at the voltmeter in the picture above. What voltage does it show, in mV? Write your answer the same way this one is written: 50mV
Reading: 30mV
